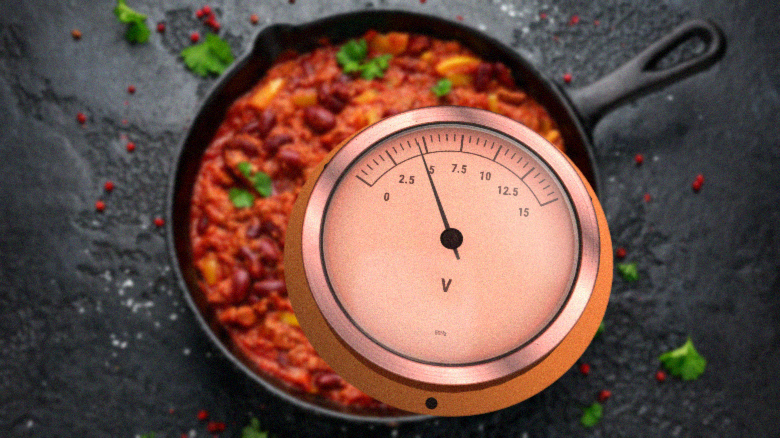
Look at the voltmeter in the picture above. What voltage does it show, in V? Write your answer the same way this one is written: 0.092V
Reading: 4.5V
